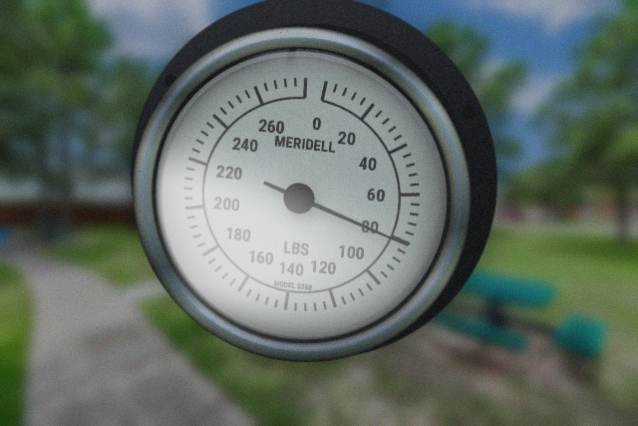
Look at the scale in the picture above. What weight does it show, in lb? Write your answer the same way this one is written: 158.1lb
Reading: 80lb
